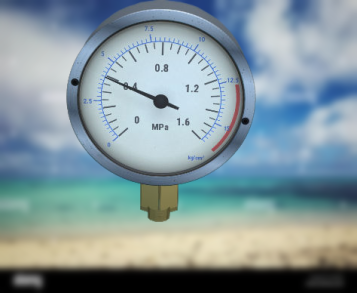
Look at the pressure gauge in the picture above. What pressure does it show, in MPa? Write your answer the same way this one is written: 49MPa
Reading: 0.4MPa
